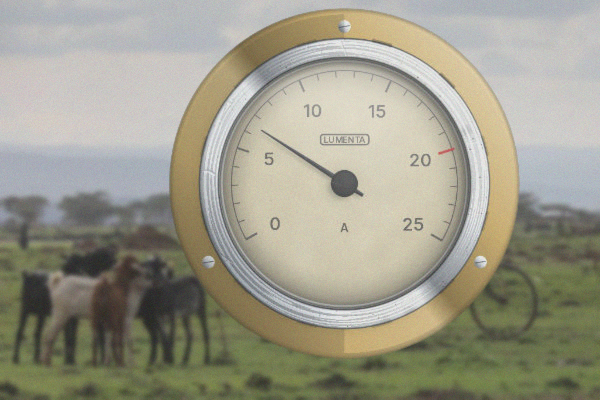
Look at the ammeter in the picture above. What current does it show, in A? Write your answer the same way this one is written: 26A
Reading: 6.5A
